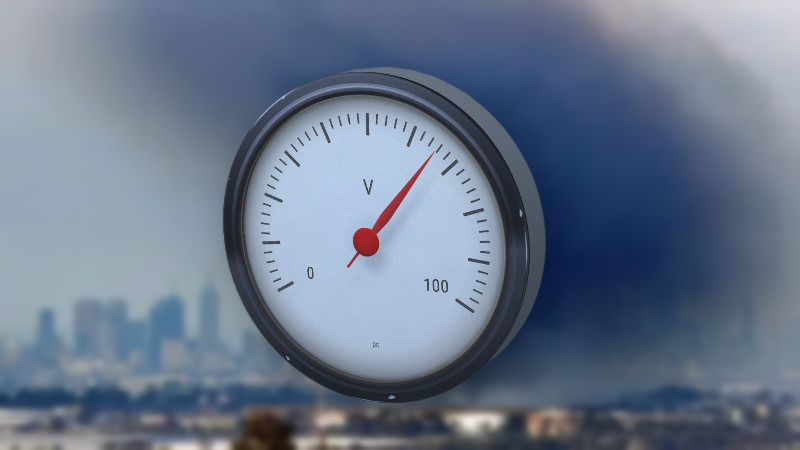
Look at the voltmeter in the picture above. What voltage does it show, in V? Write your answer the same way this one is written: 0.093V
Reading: 66V
